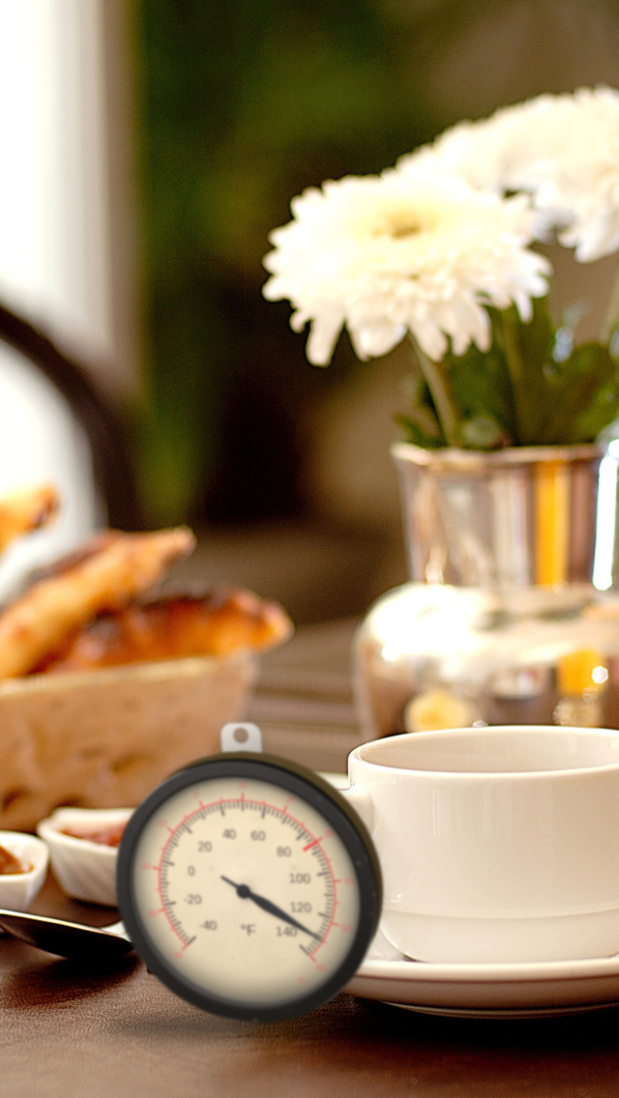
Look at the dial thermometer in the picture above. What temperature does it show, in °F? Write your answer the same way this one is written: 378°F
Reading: 130°F
